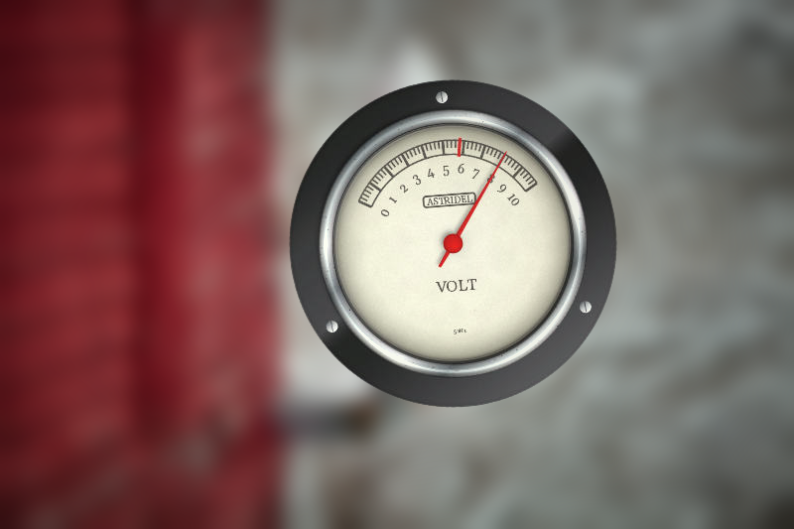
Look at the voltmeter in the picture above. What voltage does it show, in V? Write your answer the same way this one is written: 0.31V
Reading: 8V
